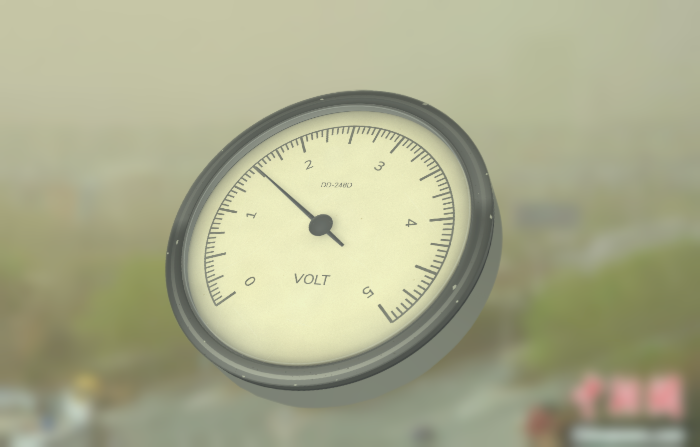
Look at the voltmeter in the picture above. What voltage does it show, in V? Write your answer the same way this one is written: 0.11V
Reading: 1.5V
